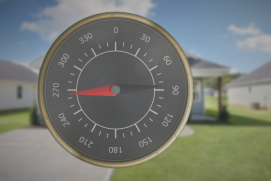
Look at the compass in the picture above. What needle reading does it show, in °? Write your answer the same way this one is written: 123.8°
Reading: 265°
